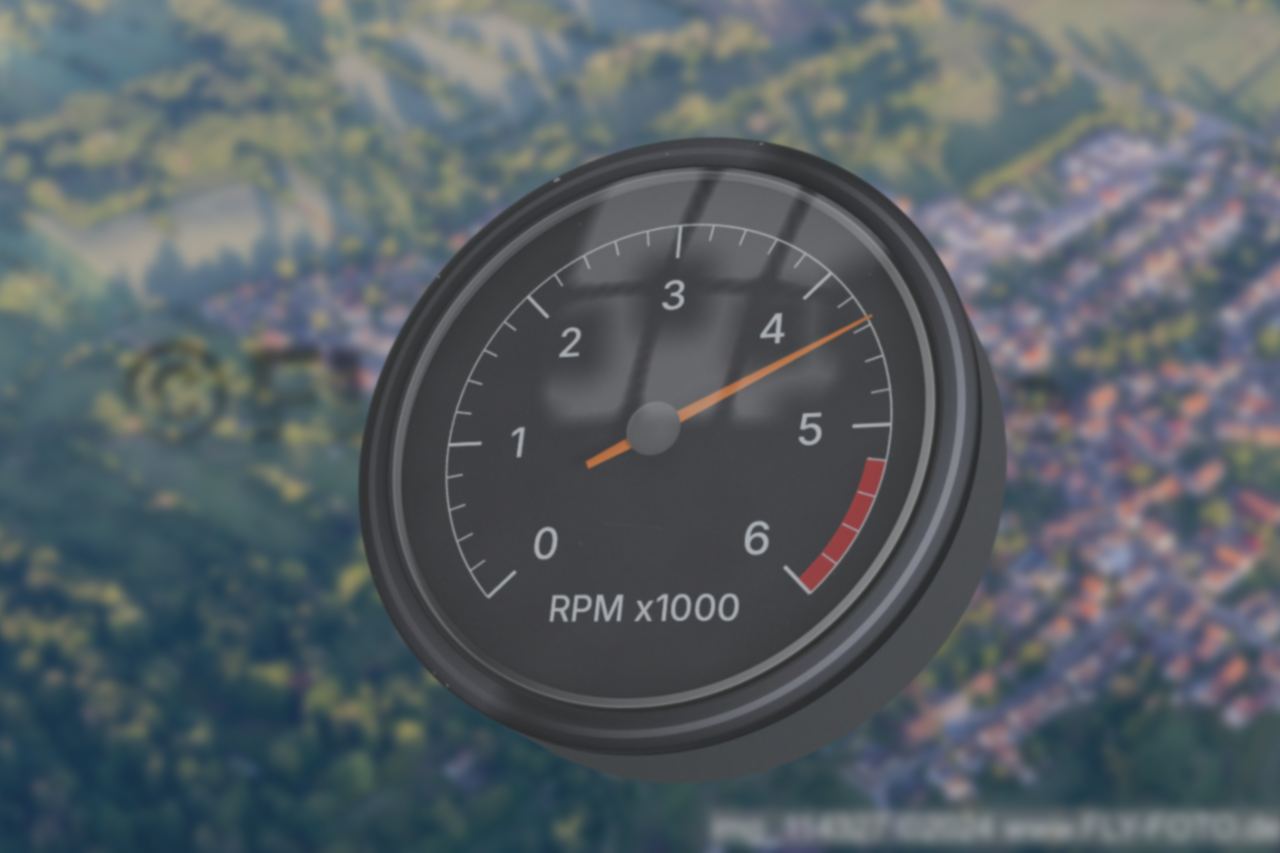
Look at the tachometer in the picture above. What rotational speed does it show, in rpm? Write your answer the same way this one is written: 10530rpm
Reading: 4400rpm
